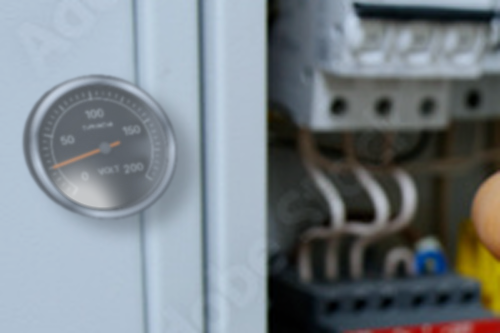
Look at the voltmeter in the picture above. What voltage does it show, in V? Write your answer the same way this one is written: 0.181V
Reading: 25V
